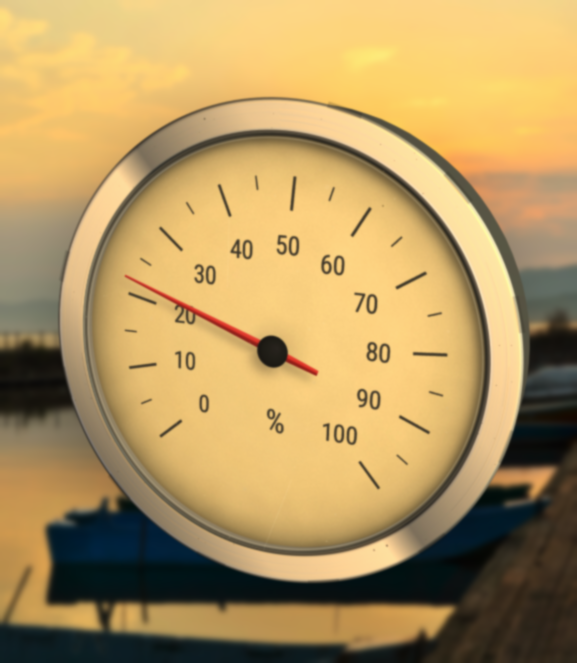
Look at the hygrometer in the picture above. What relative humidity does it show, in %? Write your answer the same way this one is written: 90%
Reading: 22.5%
